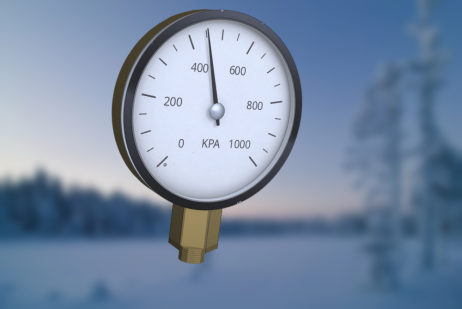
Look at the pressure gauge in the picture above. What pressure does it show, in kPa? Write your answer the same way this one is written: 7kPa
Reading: 450kPa
